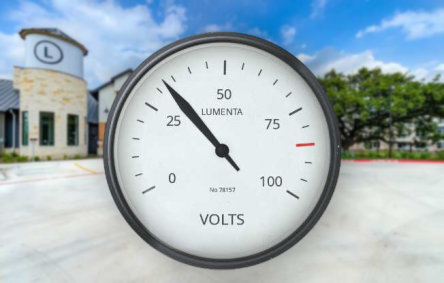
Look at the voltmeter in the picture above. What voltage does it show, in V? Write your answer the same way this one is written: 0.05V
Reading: 32.5V
